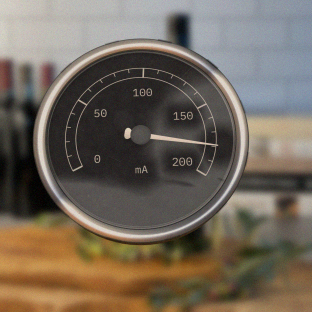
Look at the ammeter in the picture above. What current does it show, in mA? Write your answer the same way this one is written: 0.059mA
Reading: 180mA
